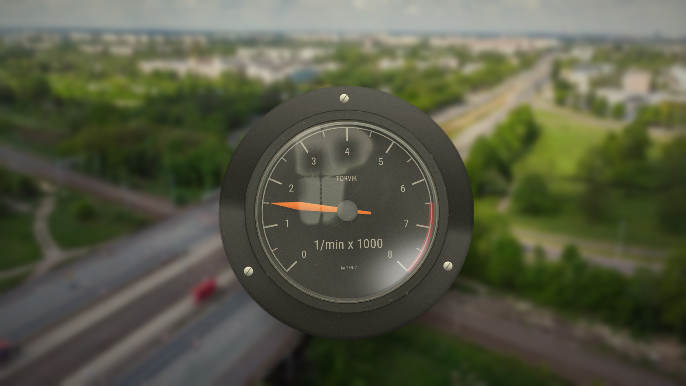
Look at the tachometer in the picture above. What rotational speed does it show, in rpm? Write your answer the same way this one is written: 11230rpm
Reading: 1500rpm
